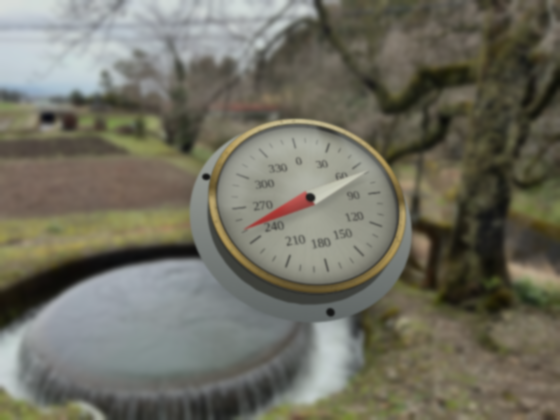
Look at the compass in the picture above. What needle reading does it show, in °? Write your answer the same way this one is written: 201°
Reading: 250°
